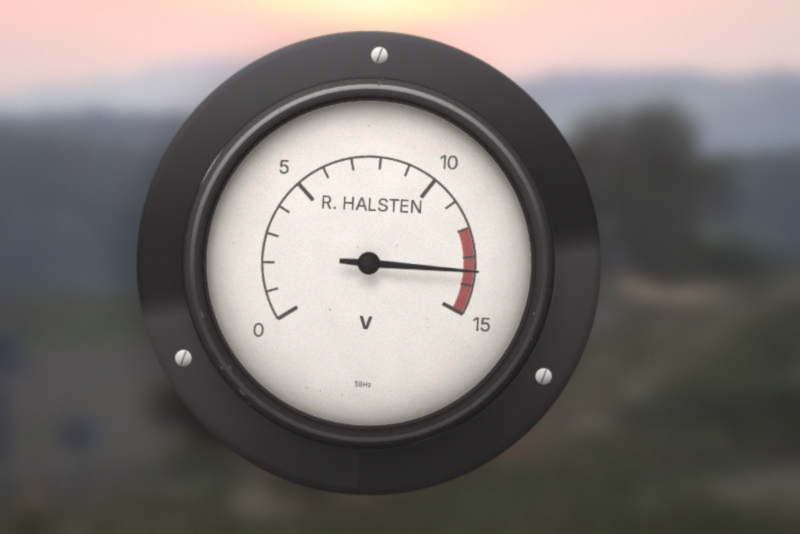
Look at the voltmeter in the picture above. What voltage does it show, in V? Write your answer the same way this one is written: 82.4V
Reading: 13.5V
